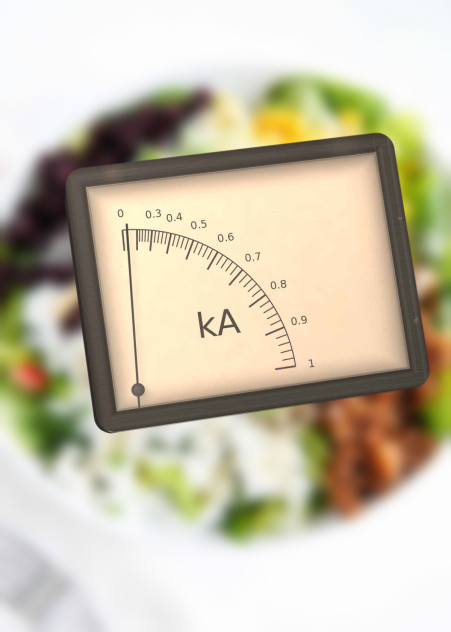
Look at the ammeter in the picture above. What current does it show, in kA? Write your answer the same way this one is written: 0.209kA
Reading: 0.1kA
